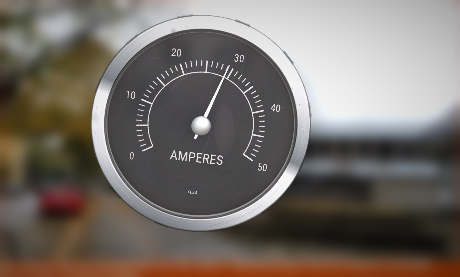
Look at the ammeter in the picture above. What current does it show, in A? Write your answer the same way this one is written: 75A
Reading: 29A
